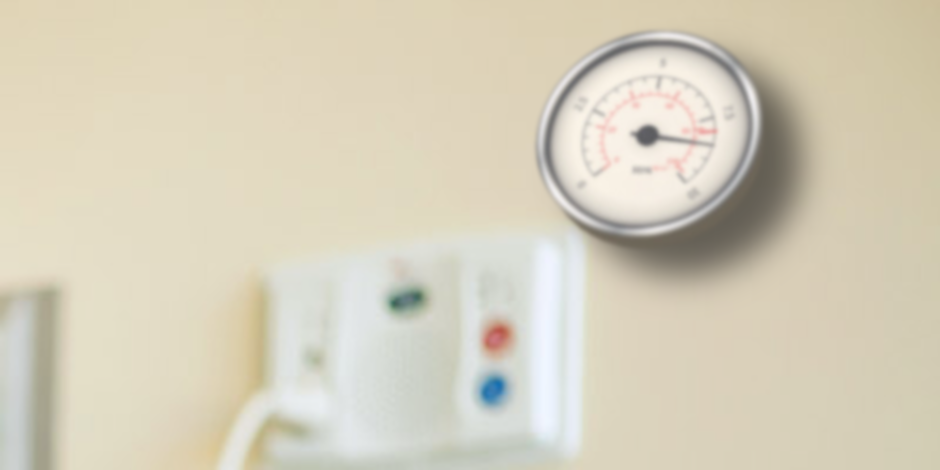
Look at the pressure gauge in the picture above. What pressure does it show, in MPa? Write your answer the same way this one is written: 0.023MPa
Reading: 8.5MPa
